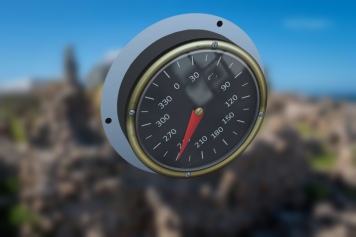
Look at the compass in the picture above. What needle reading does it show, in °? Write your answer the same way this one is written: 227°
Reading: 240°
